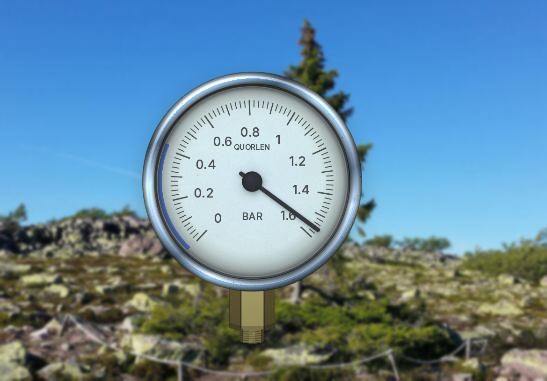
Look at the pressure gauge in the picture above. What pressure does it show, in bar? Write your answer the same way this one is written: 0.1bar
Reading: 1.56bar
